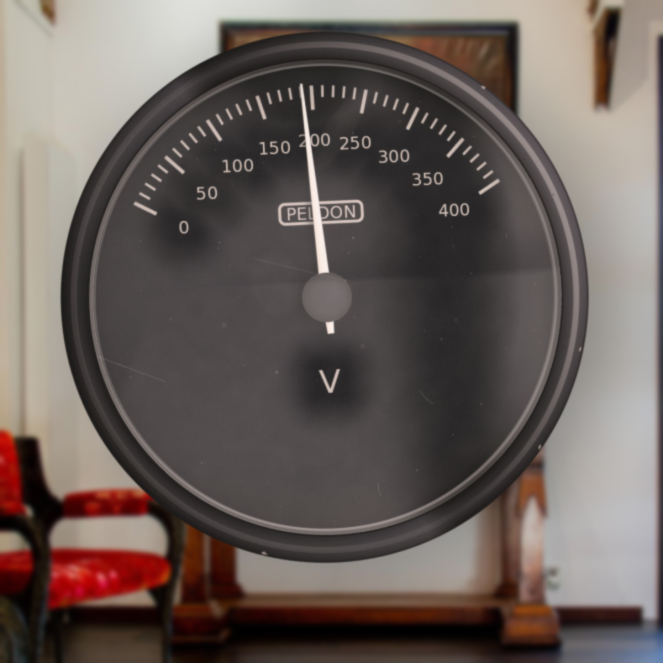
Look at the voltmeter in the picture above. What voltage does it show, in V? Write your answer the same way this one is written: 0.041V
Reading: 190V
